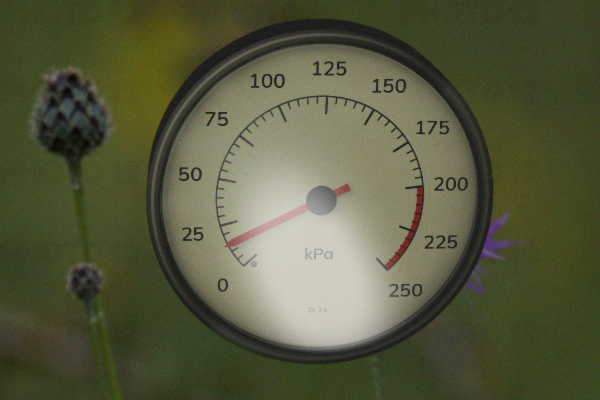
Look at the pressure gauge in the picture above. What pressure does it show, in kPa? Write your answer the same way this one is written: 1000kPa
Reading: 15kPa
